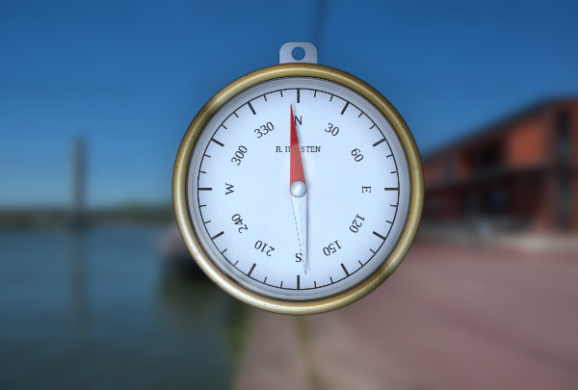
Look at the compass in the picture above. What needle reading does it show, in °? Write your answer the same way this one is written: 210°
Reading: 355°
